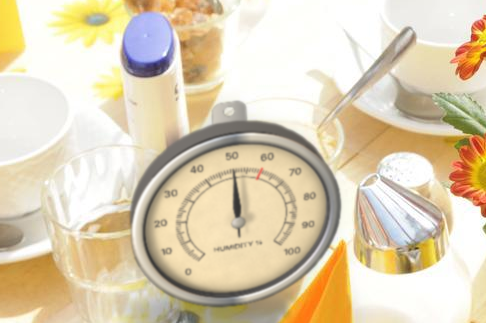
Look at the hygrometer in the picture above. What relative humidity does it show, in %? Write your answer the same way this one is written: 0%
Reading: 50%
